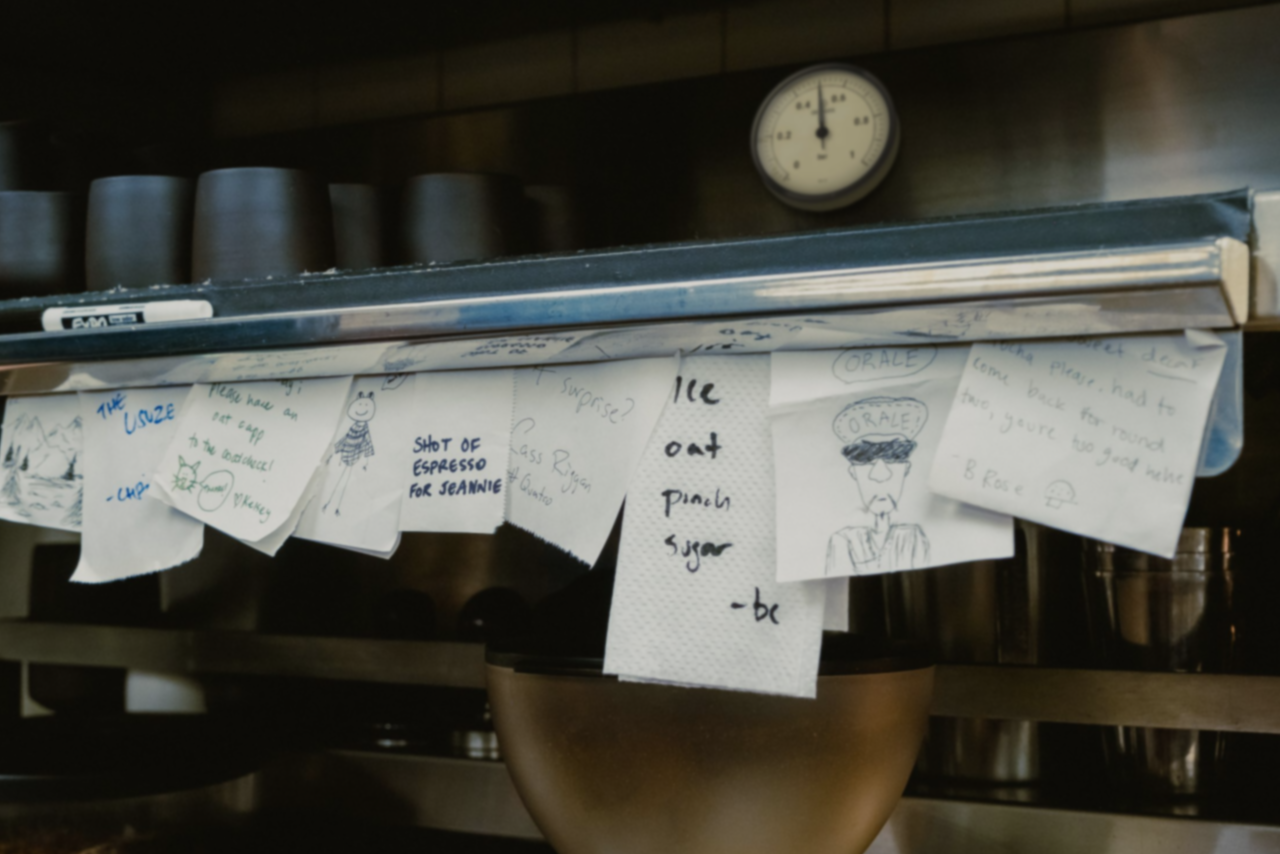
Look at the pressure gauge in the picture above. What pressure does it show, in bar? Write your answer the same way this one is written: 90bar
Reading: 0.5bar
